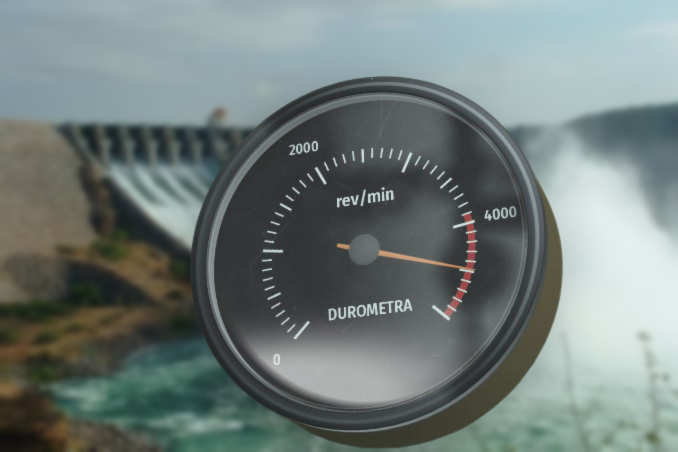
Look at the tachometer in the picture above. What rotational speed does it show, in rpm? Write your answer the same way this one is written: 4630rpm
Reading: 4500rpm
